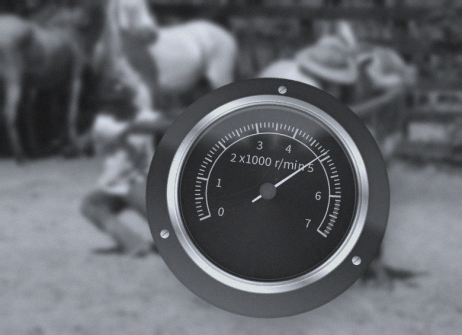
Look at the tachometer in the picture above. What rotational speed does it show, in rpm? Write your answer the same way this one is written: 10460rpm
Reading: 4900rpm
